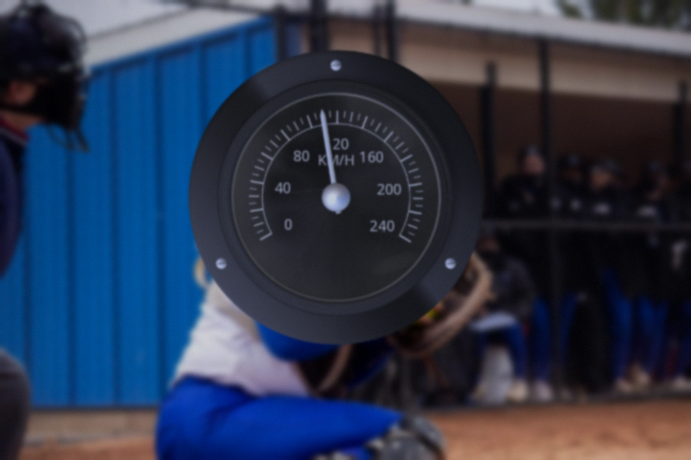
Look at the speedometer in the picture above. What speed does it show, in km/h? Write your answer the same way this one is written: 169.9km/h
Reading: 110km/h
